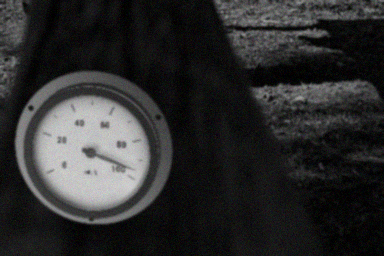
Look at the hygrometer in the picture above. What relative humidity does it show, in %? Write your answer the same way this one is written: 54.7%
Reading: 95%
